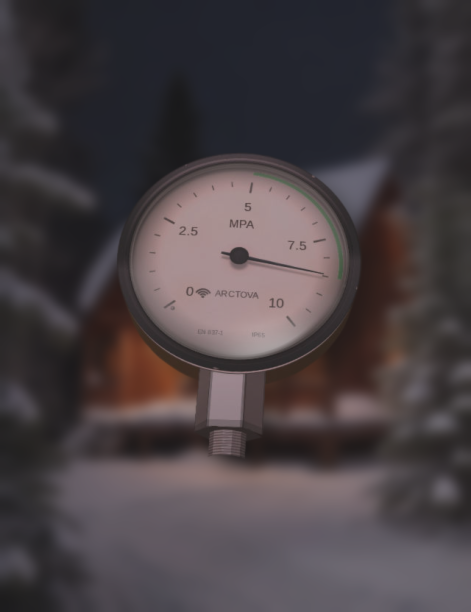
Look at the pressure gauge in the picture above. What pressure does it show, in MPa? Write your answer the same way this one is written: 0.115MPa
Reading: 8.5MPa
